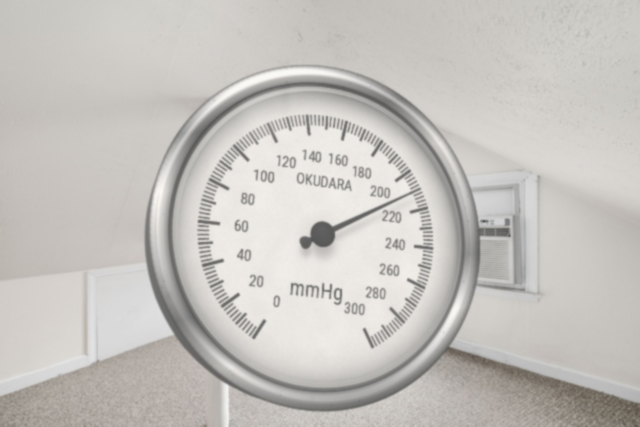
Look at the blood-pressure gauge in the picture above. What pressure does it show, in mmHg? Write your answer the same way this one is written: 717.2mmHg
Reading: 210mmHg
